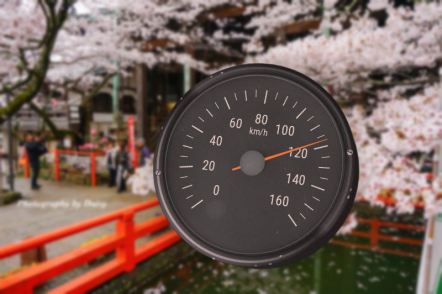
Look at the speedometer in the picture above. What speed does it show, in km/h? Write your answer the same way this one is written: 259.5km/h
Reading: 117.5km/h
